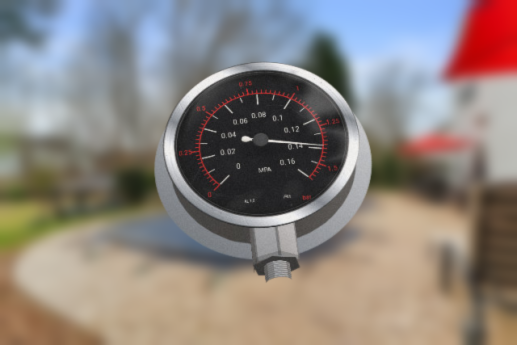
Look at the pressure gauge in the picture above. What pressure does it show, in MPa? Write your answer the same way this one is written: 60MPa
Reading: 0.14MPa
